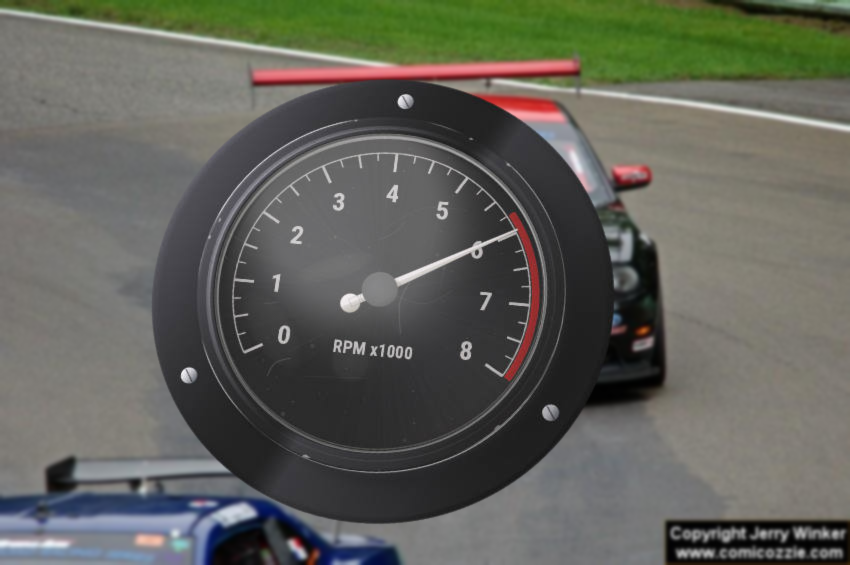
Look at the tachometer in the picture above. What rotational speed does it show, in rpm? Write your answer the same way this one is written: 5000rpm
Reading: 6000rpm
